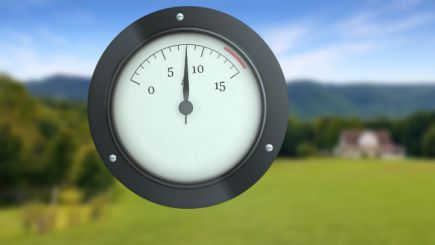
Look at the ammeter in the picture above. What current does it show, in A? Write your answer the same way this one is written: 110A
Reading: 8A
